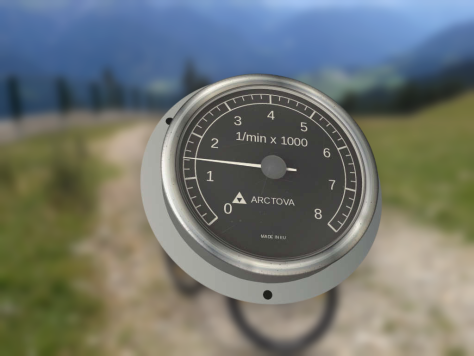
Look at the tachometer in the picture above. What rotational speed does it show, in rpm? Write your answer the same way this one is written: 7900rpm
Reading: 1400rpm
